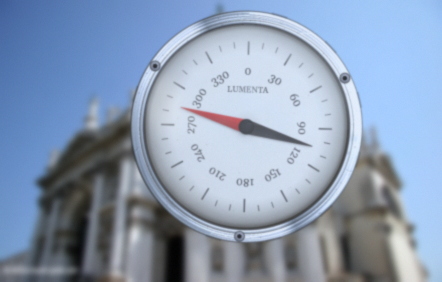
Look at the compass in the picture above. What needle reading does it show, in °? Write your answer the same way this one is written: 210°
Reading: 285°
